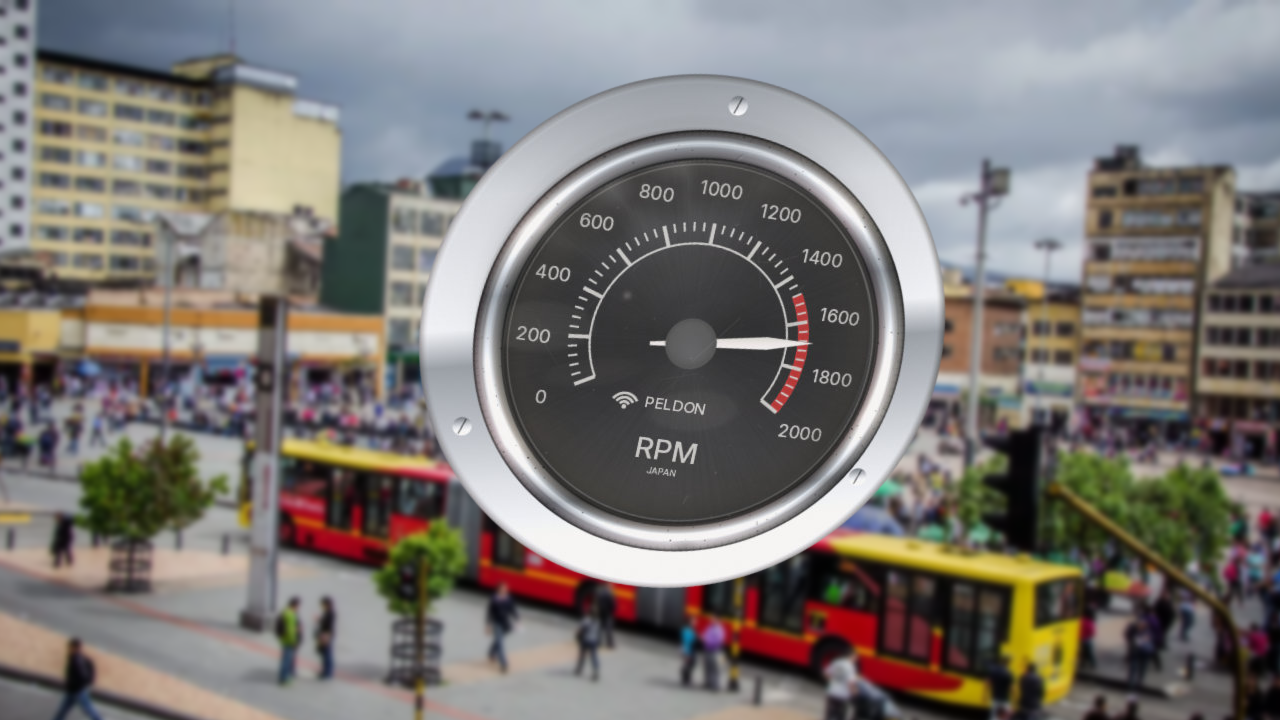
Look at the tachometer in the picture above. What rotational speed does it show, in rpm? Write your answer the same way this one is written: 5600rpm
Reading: 1680rpm
